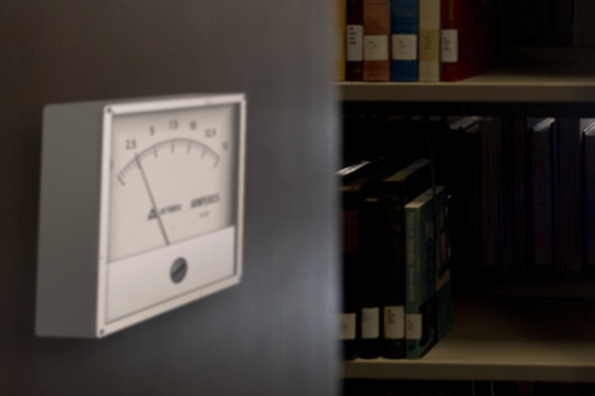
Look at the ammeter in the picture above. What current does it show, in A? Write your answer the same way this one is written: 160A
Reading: 2.5A
